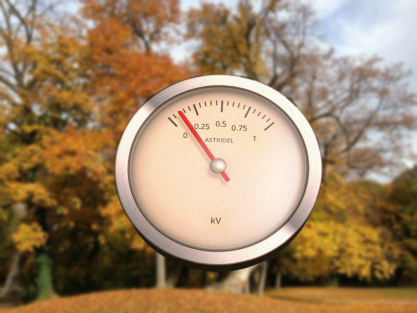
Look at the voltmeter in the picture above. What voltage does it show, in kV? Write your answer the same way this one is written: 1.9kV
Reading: 0.1kV
